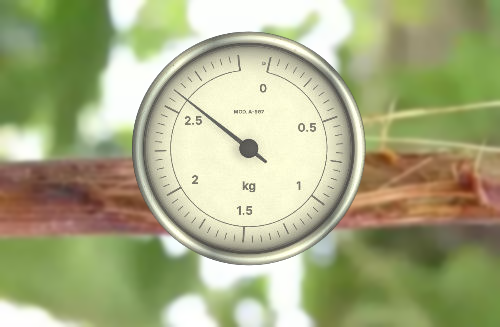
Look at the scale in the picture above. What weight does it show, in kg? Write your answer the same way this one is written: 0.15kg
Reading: 2.6kg
